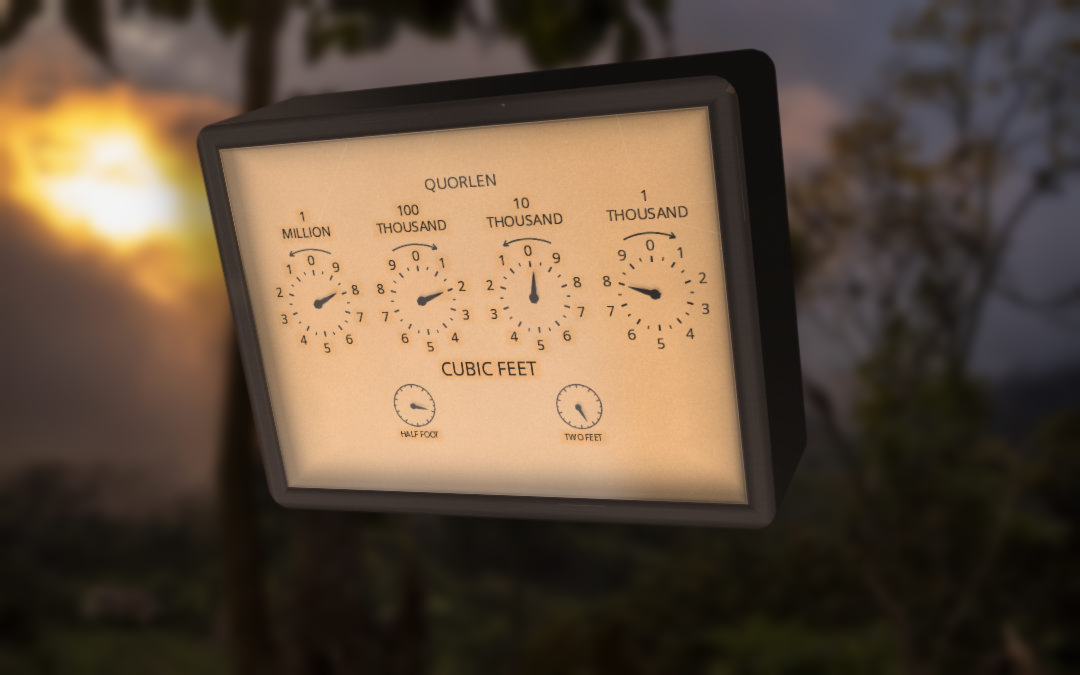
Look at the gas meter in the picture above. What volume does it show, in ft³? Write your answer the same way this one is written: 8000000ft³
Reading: 819800ft³
